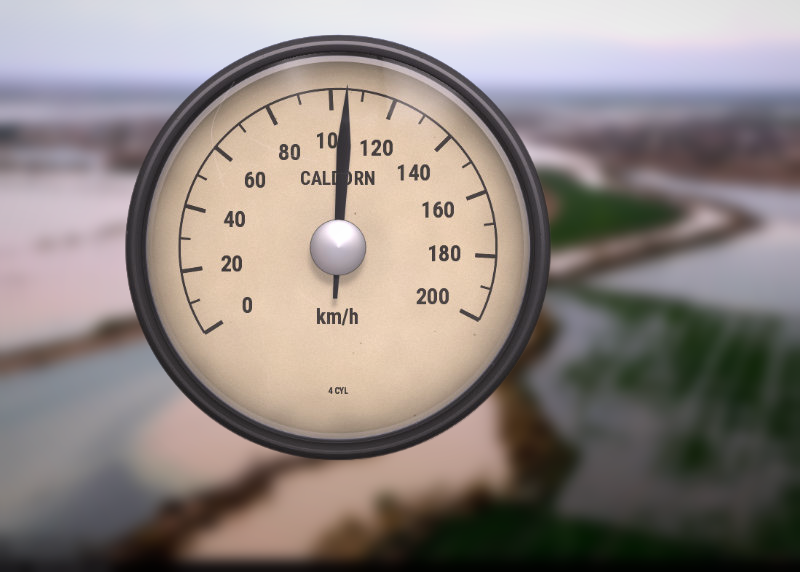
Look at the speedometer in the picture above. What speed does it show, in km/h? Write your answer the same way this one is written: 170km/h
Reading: 105km/h
